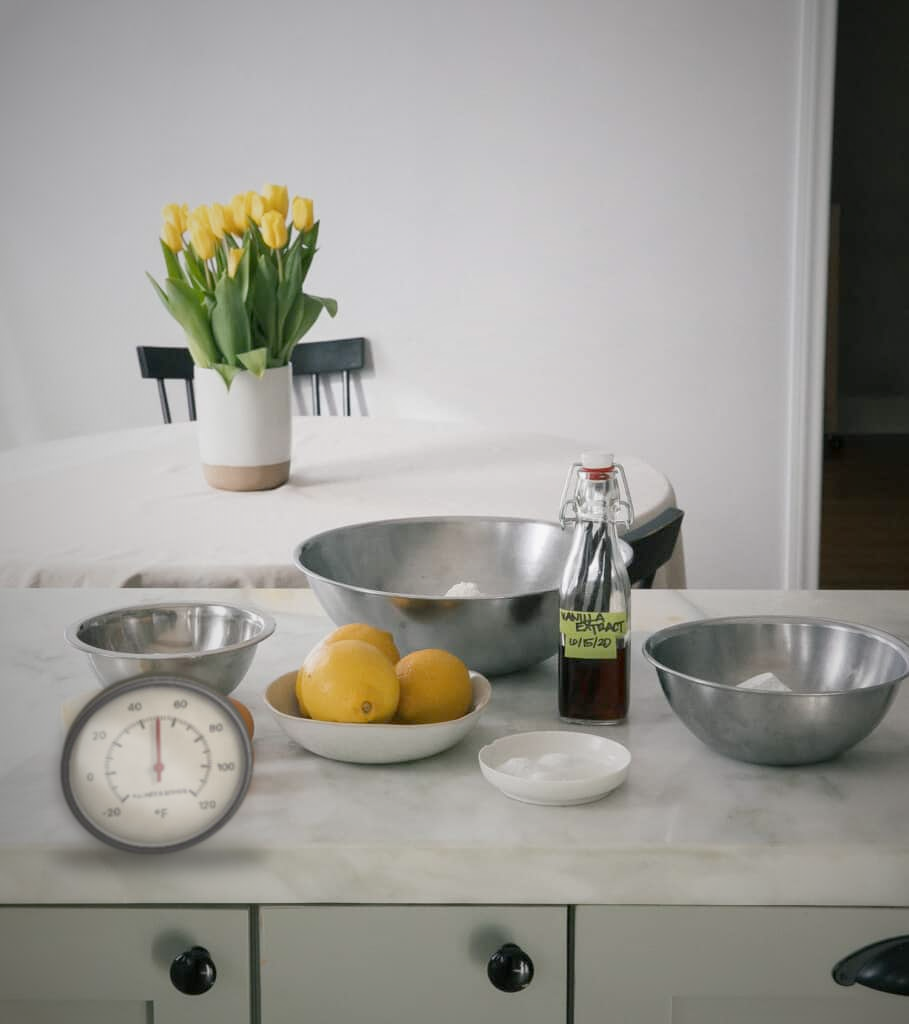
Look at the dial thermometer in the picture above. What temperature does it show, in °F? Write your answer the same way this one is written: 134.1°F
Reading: 50°F
